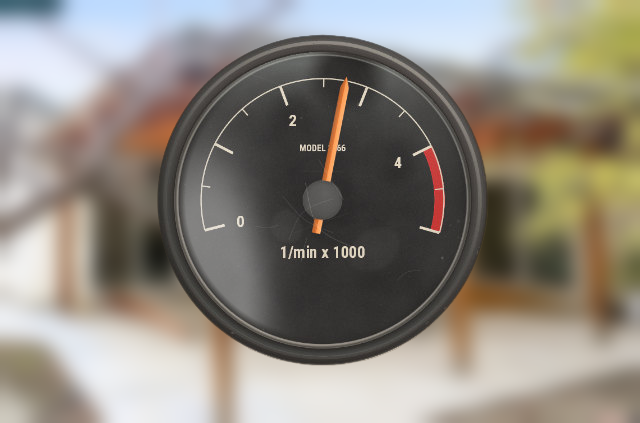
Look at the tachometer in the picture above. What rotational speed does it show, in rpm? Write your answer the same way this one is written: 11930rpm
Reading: 2750rpm
